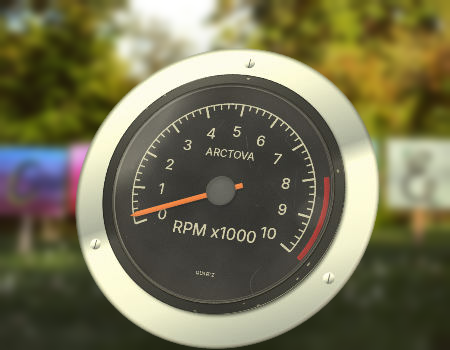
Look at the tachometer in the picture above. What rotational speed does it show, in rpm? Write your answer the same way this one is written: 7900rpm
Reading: 200rpm
